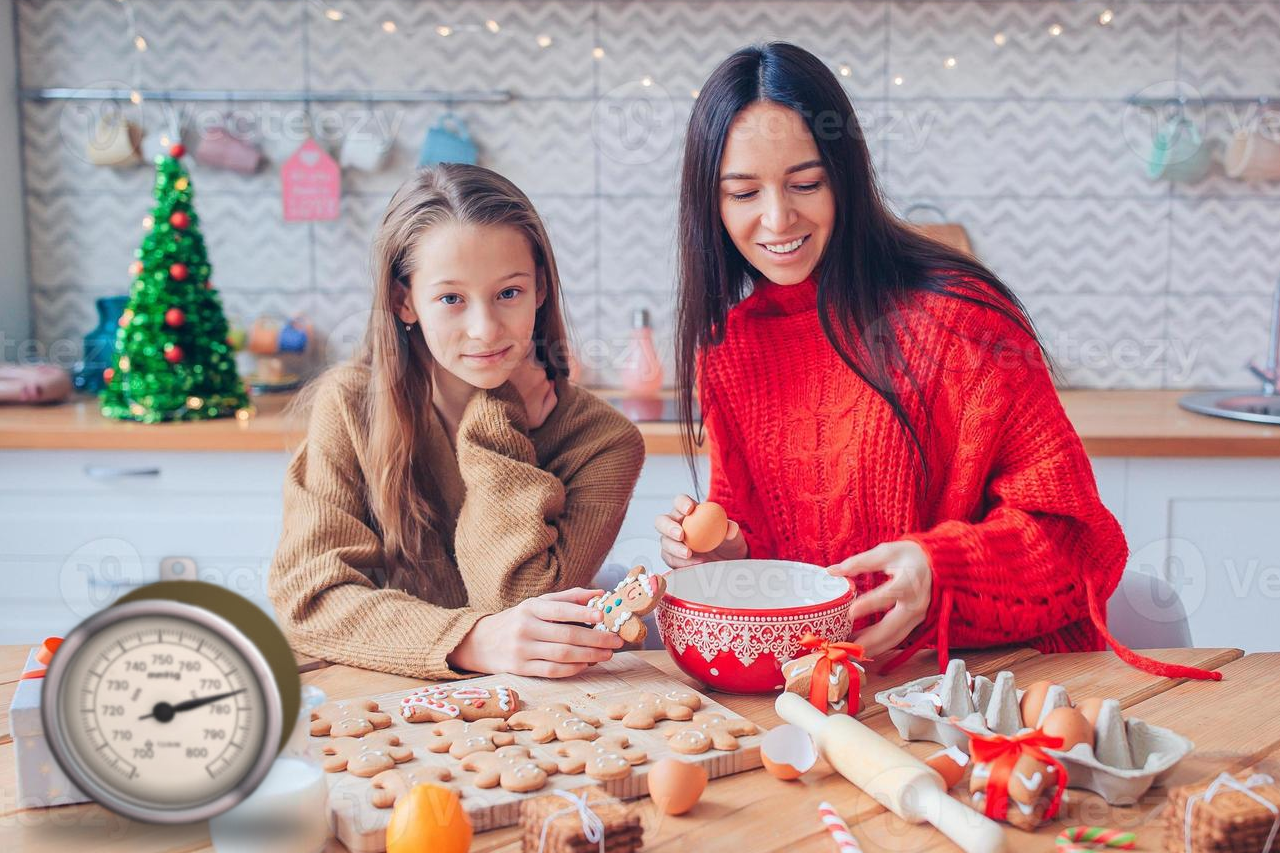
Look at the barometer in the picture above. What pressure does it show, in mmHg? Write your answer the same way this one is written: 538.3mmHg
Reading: 775mmHg
